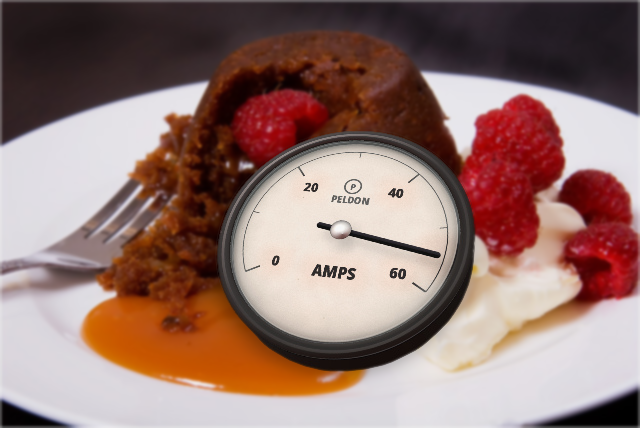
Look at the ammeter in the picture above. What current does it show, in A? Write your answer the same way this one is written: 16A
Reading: 55A
